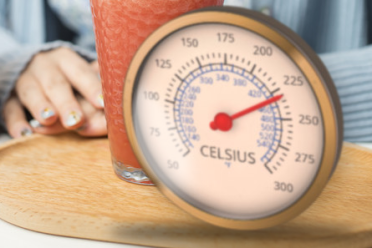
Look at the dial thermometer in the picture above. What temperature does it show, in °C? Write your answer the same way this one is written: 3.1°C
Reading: 230°C
